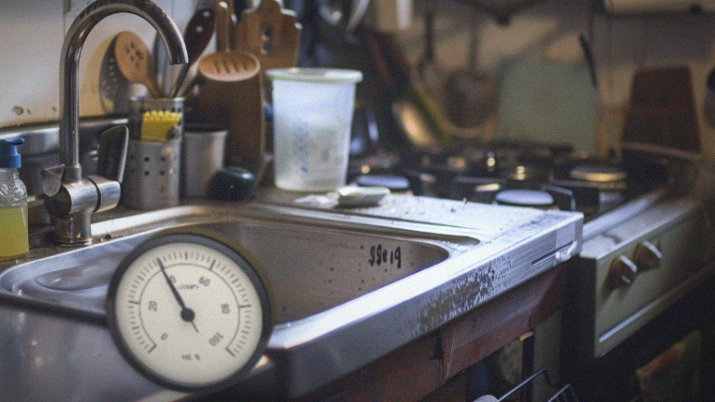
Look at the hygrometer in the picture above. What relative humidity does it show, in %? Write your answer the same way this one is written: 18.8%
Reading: 40%
